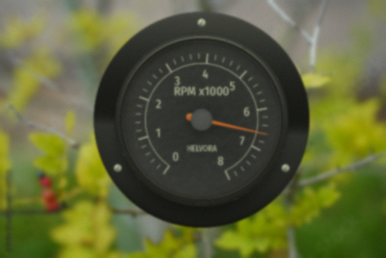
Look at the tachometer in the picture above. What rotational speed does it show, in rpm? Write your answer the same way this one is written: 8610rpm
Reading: 6600rpm
